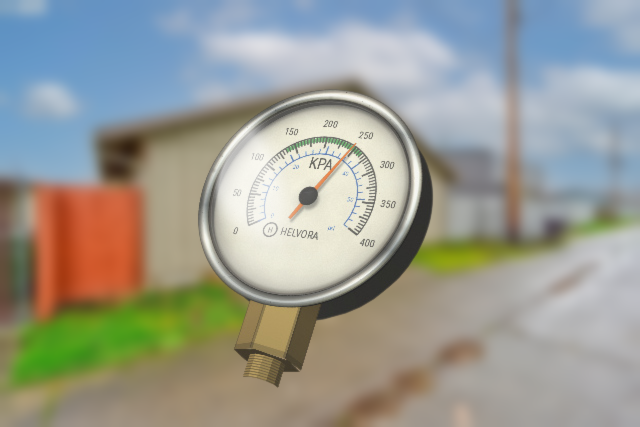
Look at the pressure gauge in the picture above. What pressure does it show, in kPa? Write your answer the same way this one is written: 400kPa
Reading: 250kPa
